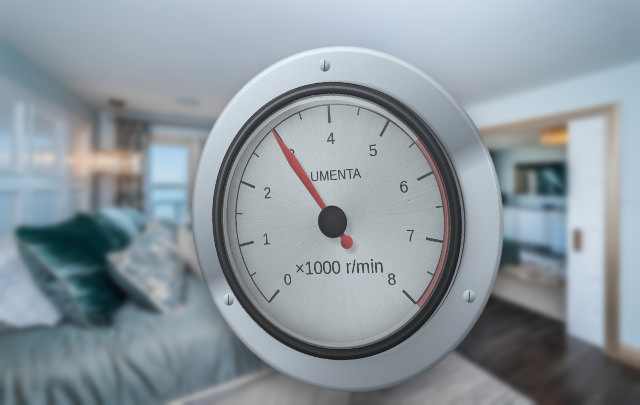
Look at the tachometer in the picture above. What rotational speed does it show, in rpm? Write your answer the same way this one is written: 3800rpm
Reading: 3000rpm
